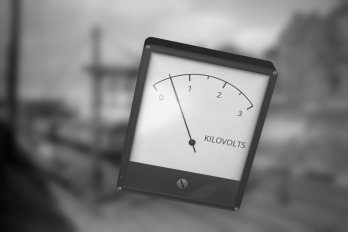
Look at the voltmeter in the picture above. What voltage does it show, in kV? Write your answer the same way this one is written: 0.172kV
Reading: 0.5kV
